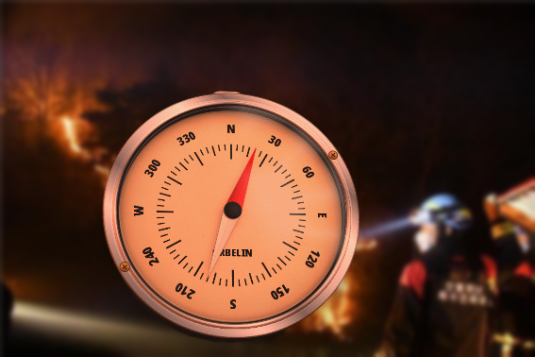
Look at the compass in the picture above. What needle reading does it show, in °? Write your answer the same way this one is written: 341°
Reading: 20°
